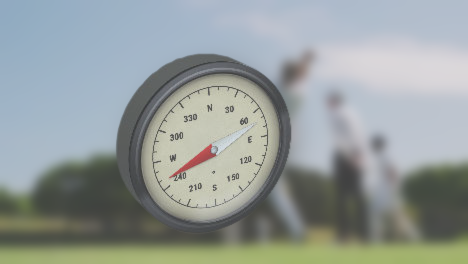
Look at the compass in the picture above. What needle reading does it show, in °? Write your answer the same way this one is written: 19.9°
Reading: 250°
